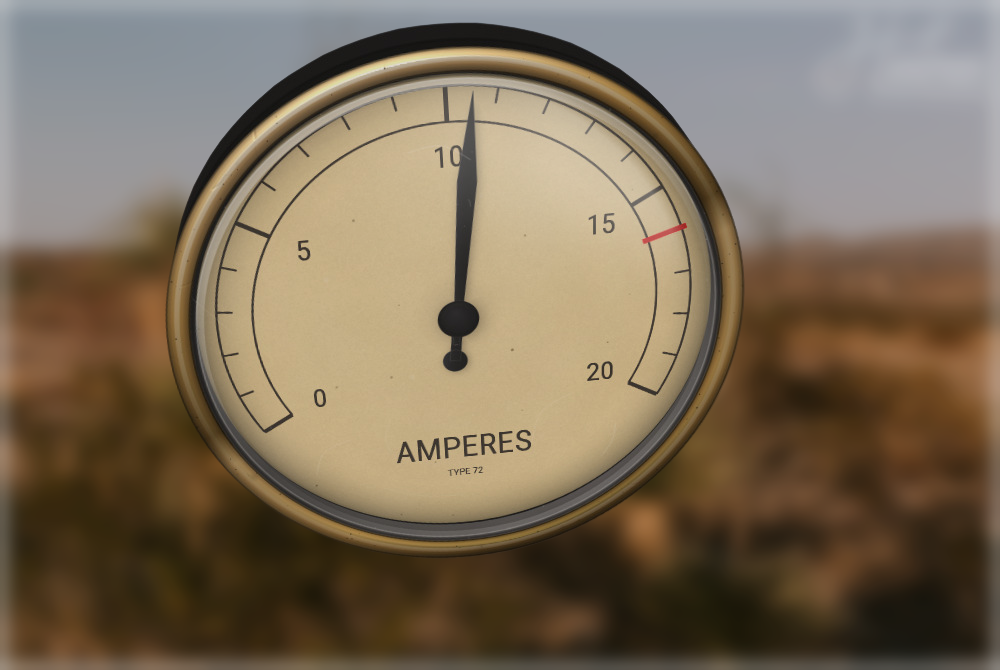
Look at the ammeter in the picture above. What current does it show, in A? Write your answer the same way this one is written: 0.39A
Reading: 10.5A
